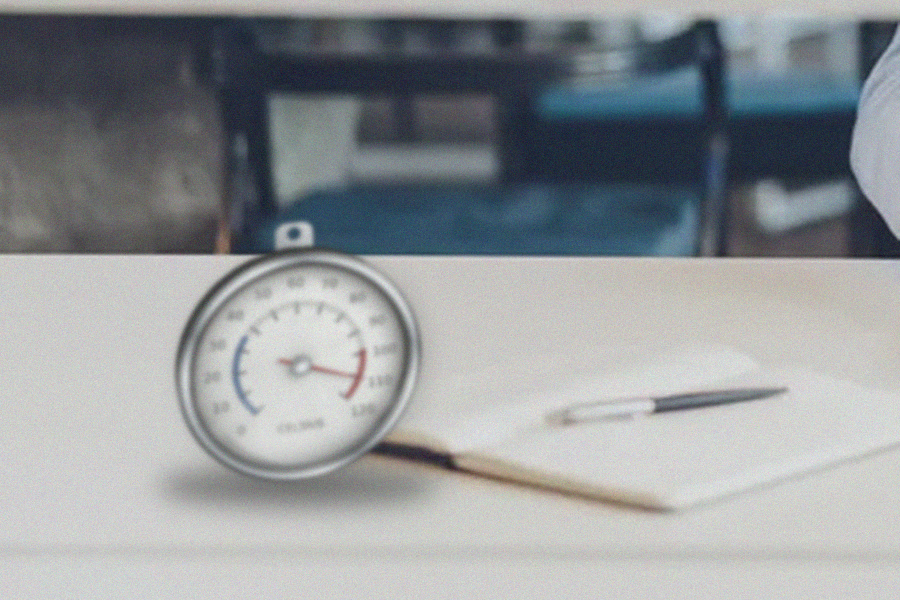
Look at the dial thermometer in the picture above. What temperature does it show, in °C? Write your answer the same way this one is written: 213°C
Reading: 110°C
